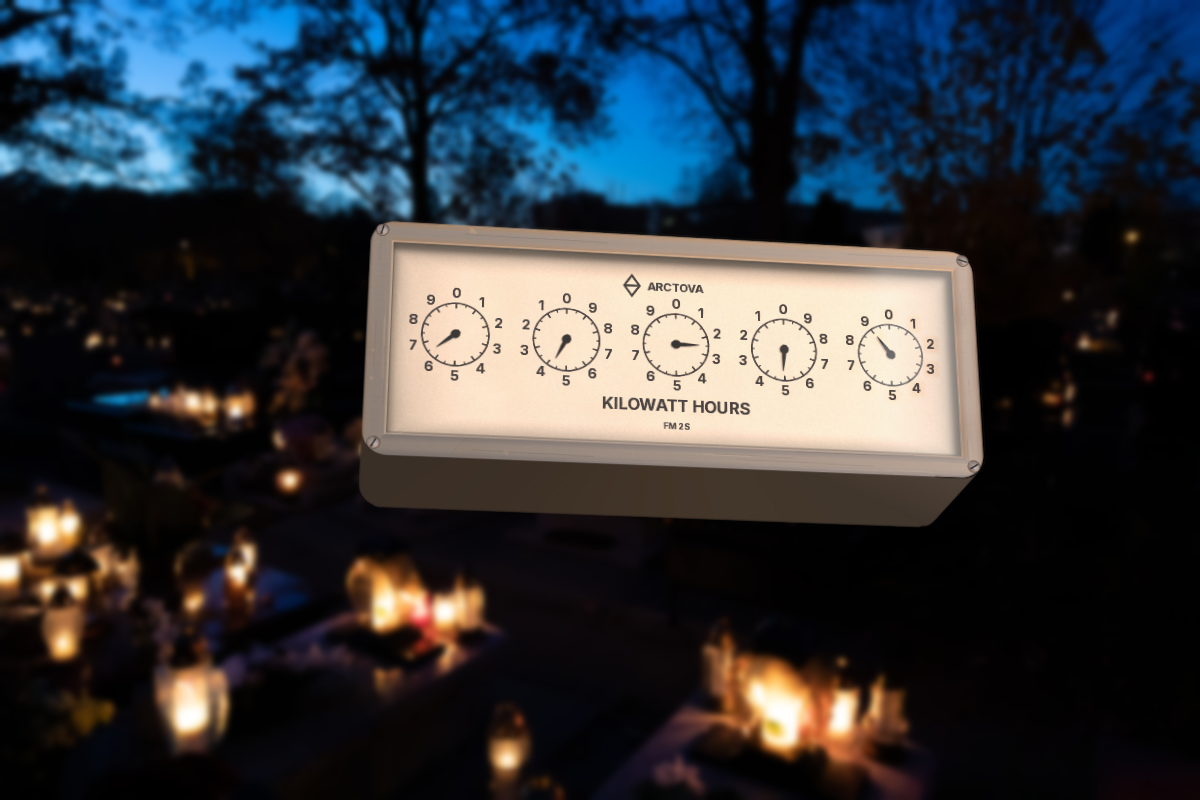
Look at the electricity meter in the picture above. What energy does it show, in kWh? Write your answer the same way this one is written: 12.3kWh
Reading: 64249kWh
